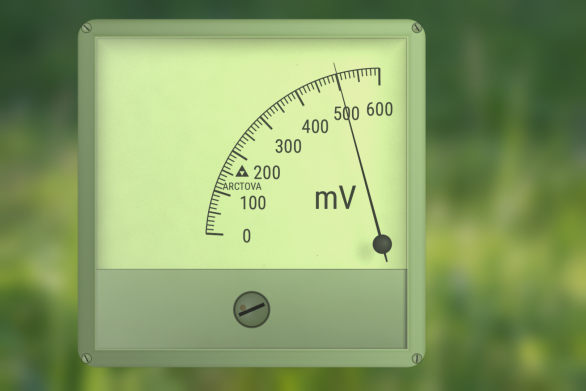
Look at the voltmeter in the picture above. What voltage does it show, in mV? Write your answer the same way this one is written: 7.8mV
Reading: 500mV
